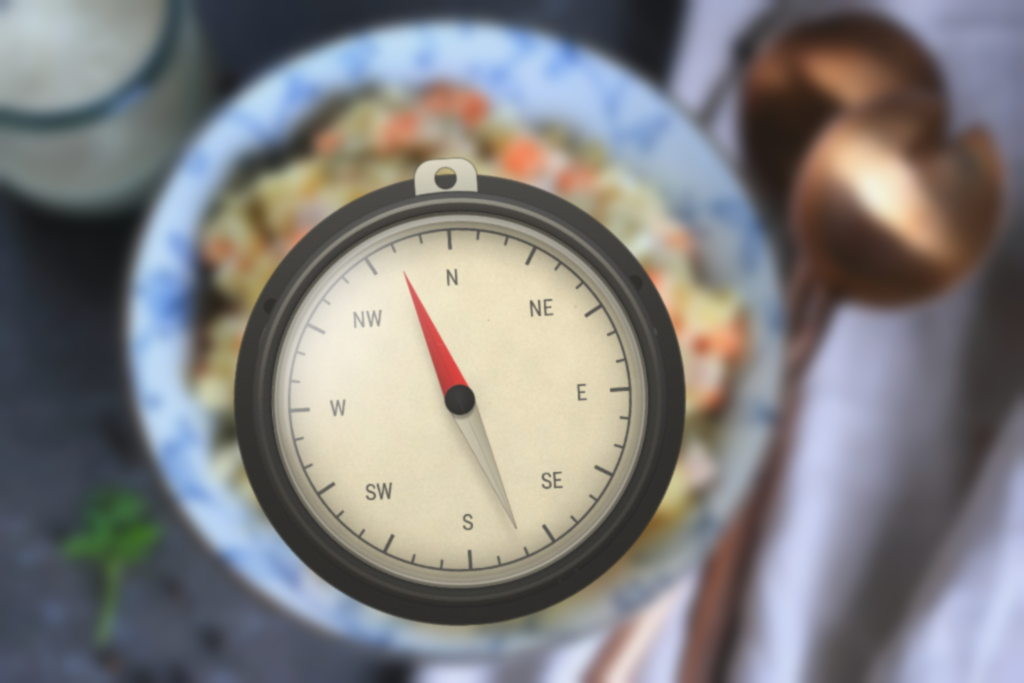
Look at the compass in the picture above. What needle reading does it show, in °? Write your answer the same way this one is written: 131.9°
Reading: 340°
